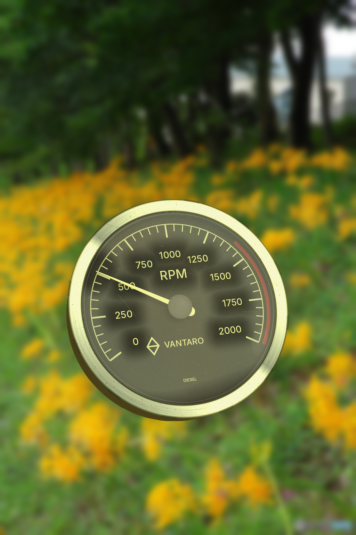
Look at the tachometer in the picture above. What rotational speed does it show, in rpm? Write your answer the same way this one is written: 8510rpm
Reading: 500rpm
